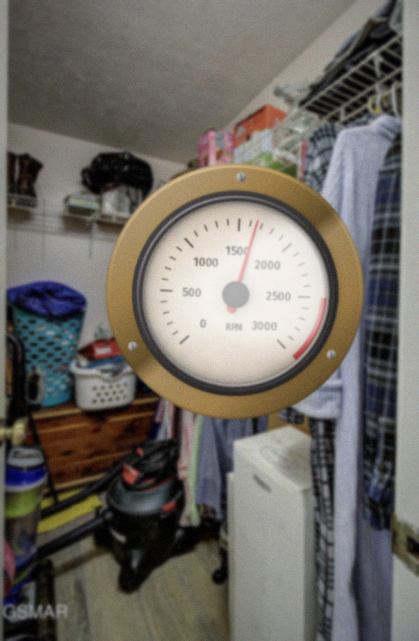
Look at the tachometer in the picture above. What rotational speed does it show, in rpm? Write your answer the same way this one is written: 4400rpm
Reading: 1650rpm
